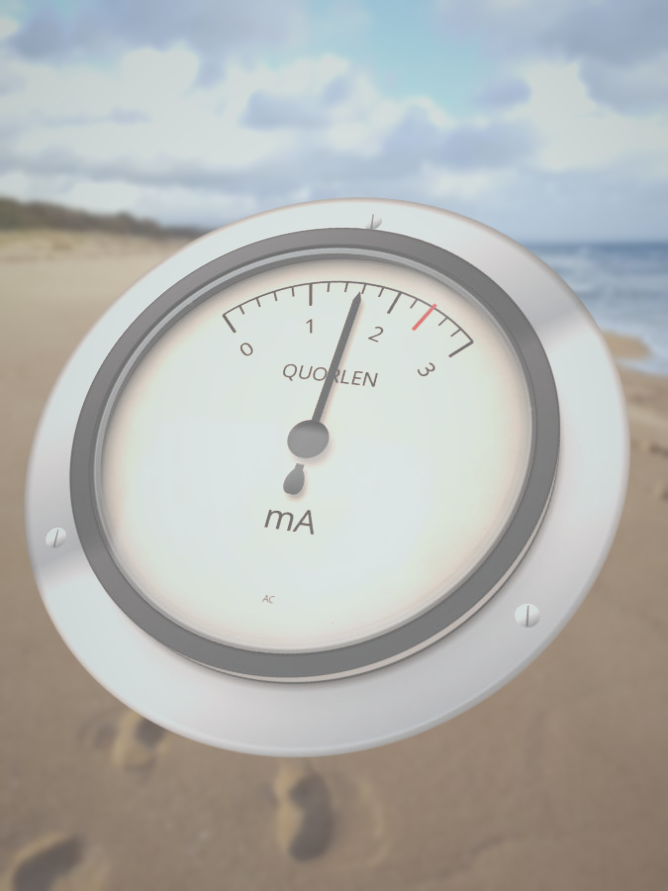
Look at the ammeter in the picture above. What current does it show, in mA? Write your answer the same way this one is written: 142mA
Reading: 1.6mA
